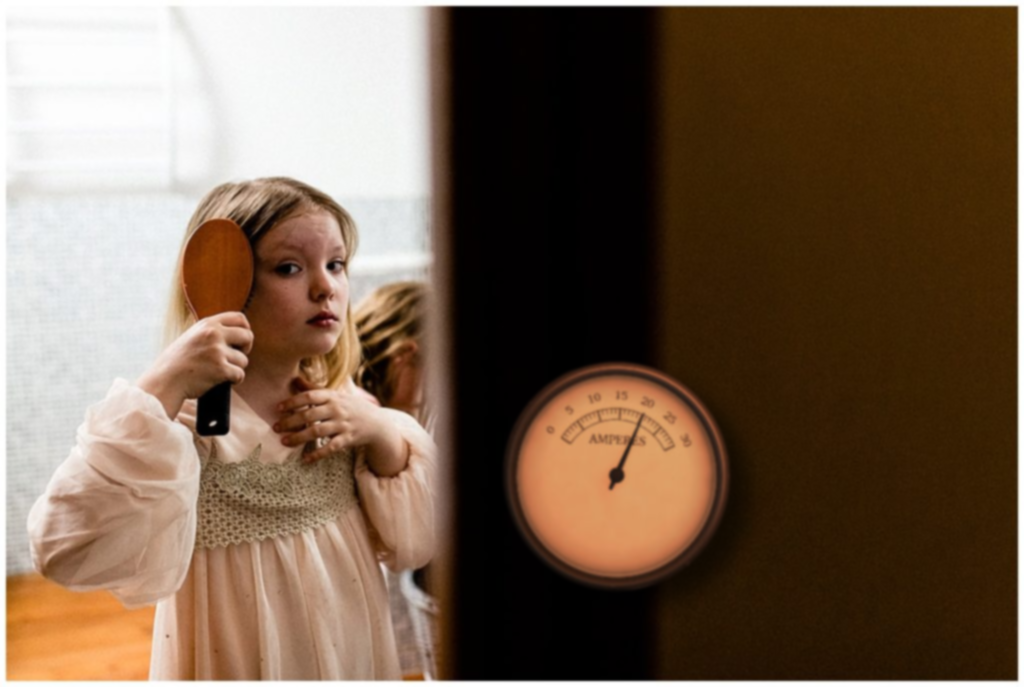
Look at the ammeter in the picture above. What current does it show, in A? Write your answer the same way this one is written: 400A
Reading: 20A
